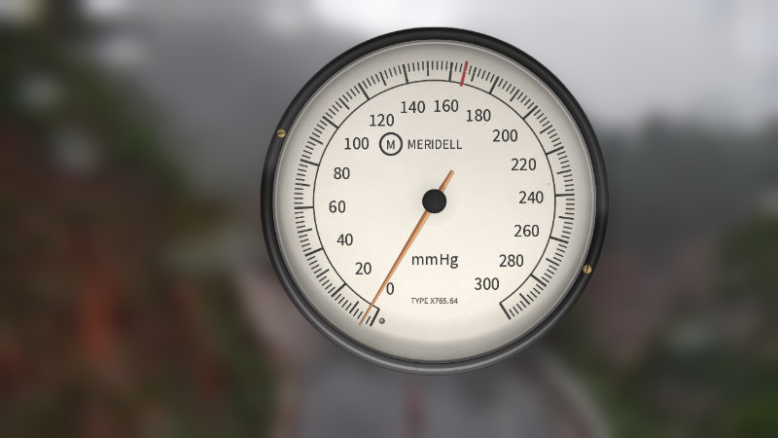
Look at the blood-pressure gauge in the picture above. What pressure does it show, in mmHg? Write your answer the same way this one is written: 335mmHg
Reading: 4mmHg
